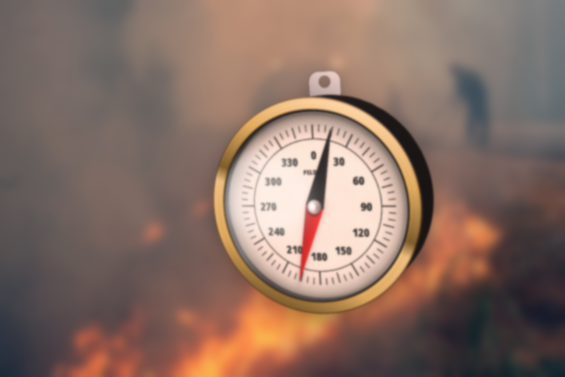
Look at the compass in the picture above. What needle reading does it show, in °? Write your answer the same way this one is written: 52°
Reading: 195°
